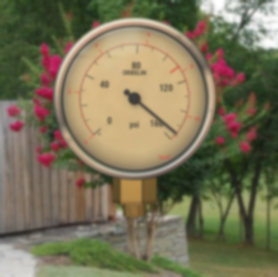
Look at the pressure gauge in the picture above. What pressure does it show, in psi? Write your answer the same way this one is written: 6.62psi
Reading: 155psi
